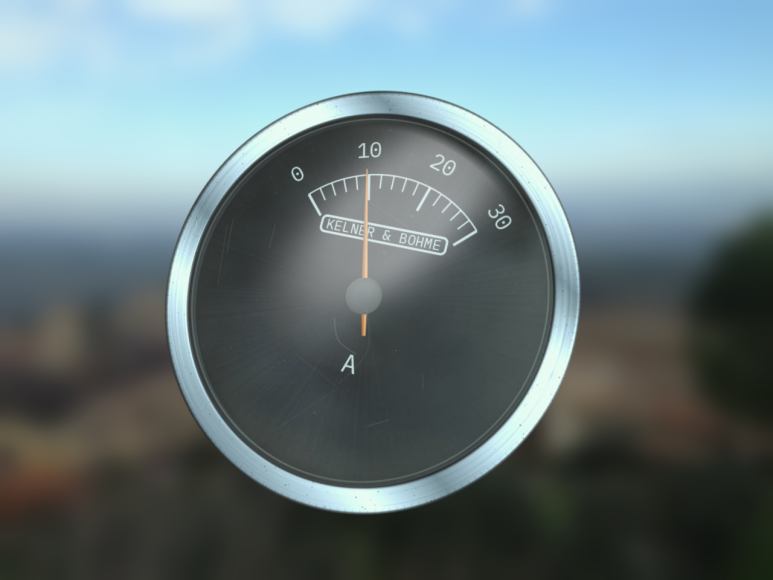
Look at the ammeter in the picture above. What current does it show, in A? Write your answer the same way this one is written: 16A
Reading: 10A
